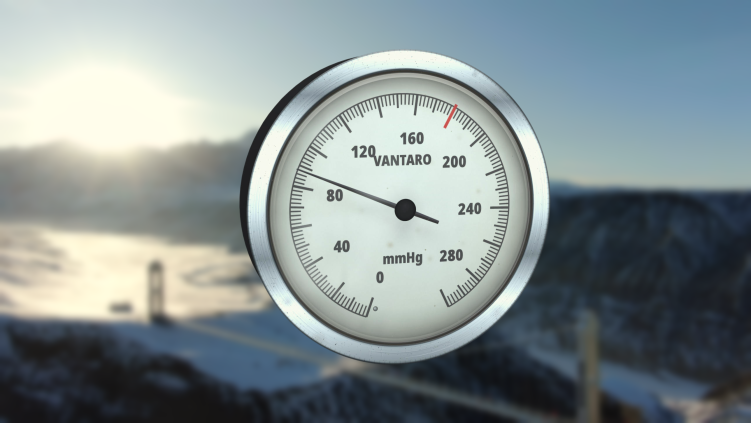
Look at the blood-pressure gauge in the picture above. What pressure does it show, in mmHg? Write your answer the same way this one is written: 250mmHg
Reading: 88mmHg
